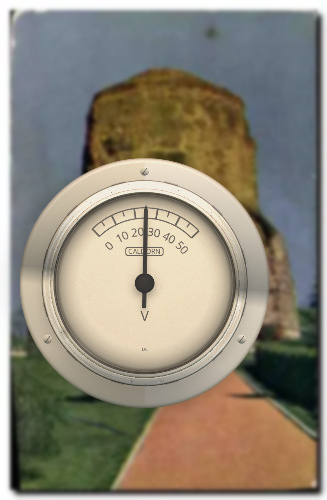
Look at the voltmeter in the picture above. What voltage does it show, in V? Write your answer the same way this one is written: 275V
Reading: 25V
